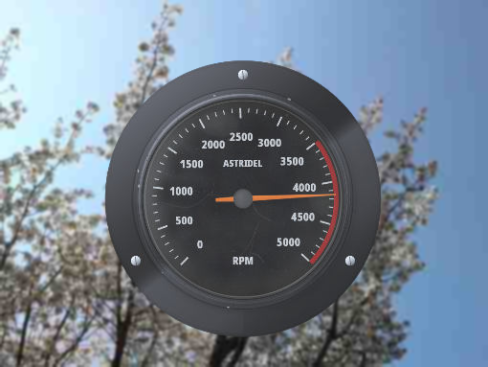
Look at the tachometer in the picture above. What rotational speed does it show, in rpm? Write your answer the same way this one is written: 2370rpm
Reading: 4150rpm
